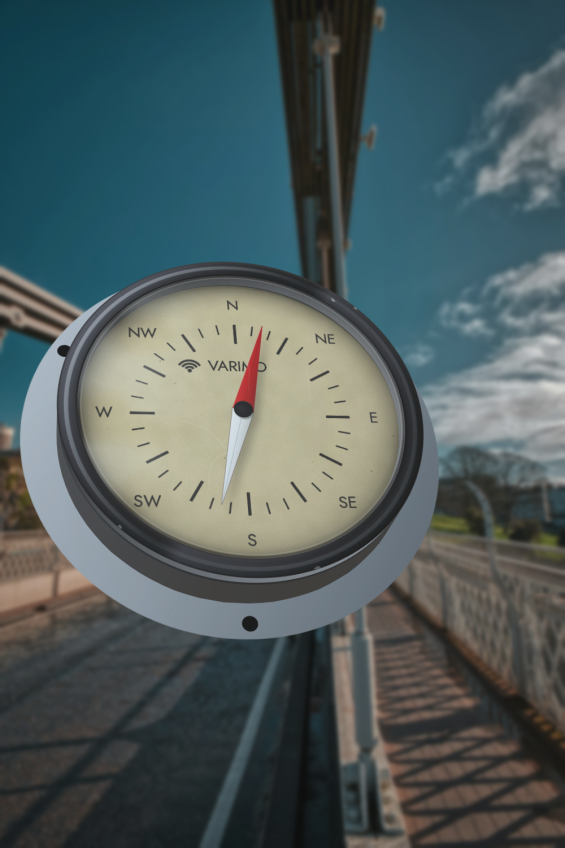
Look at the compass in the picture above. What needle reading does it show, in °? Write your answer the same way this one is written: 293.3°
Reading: 15°
